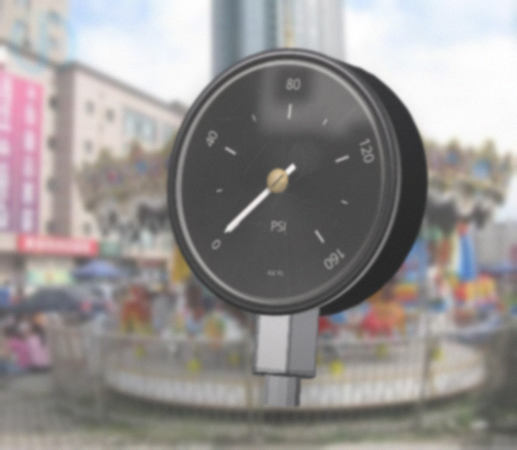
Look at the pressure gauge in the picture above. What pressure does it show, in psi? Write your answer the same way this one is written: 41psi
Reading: 0psi
